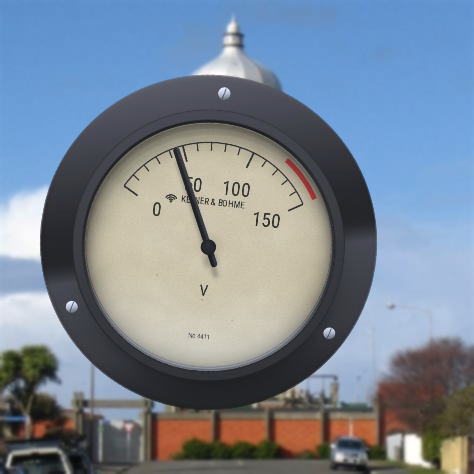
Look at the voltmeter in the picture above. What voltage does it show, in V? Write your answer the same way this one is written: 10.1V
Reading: 45V
